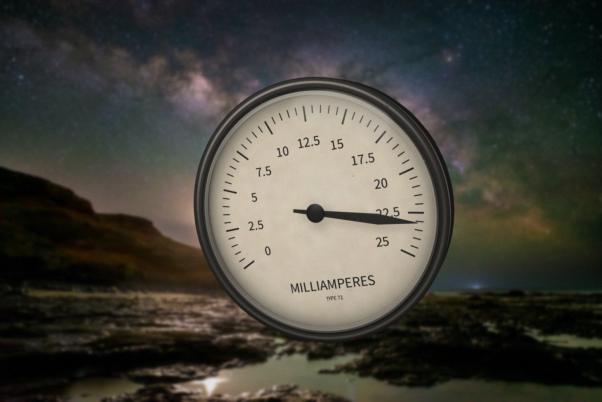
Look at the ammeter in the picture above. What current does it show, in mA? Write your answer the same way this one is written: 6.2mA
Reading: 23mA
